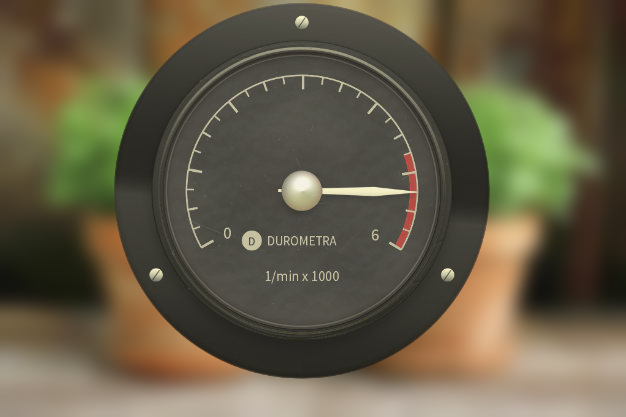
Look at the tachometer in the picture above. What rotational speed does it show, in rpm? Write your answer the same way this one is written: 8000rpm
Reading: 5250rpm
